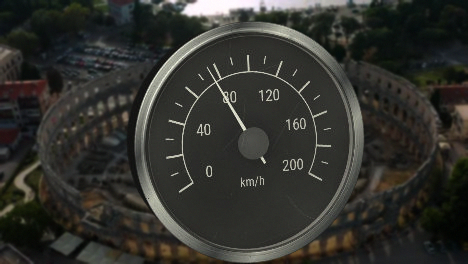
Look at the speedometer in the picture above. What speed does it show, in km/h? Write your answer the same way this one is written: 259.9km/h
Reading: 75km/h
